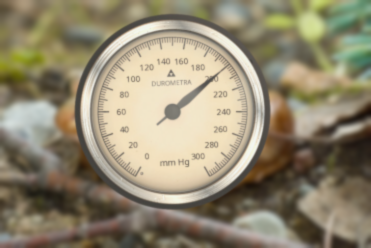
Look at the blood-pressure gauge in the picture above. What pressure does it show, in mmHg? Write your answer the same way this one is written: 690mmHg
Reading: 200mmHg
